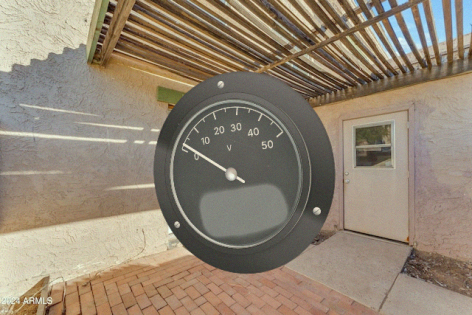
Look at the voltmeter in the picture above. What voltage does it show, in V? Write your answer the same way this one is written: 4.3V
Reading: 2.5V
